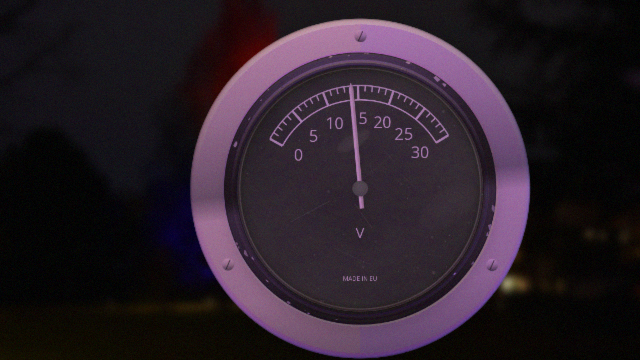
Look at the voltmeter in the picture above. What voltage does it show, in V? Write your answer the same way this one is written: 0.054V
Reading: 14V
